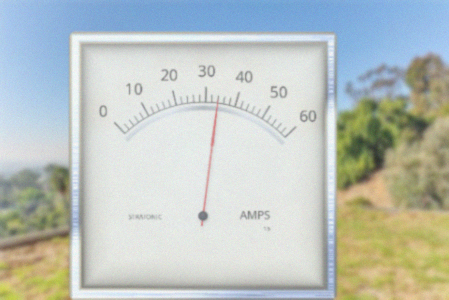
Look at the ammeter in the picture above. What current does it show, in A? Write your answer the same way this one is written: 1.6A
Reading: 34A
